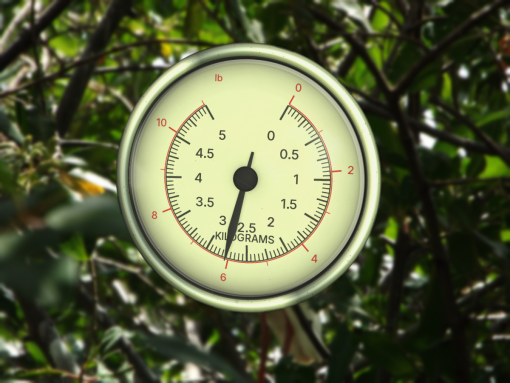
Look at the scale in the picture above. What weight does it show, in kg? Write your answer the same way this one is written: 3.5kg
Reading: 2.75kg
